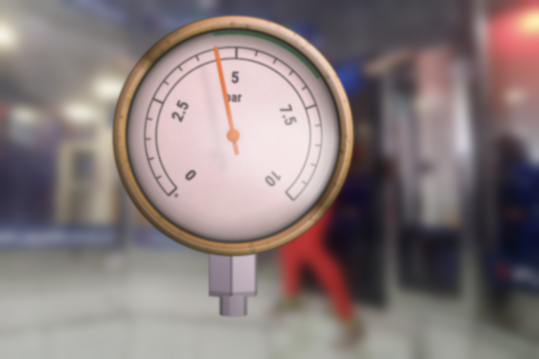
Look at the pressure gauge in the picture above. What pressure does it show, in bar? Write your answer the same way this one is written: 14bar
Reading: 4.5bar
